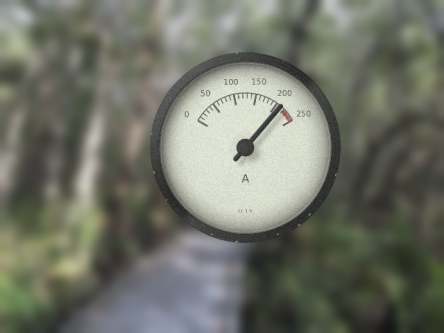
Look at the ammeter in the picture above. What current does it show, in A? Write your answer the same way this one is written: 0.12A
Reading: 210A
